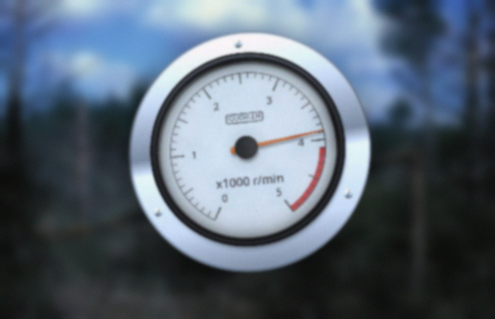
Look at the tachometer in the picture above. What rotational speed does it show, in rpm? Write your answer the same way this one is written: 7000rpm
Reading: 3900rpm
